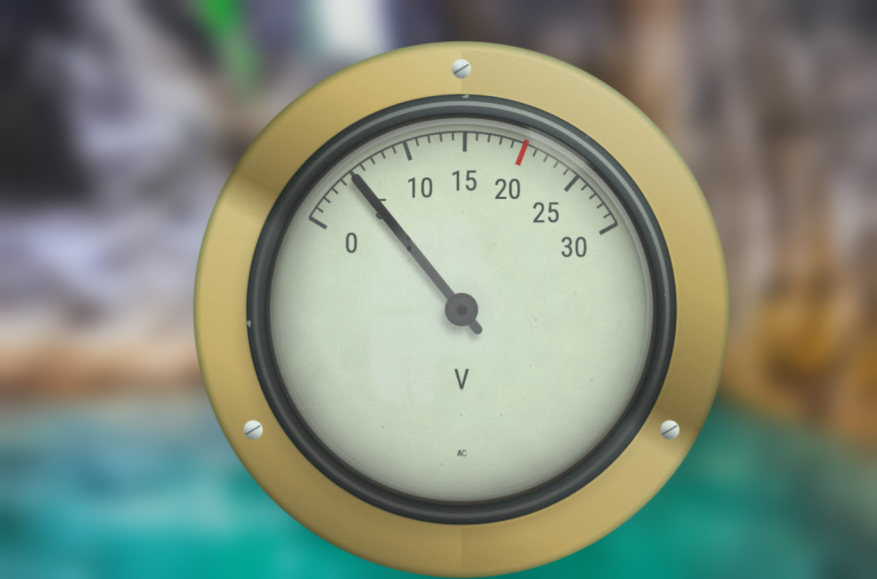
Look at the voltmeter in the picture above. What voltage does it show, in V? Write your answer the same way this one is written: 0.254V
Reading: 5V
